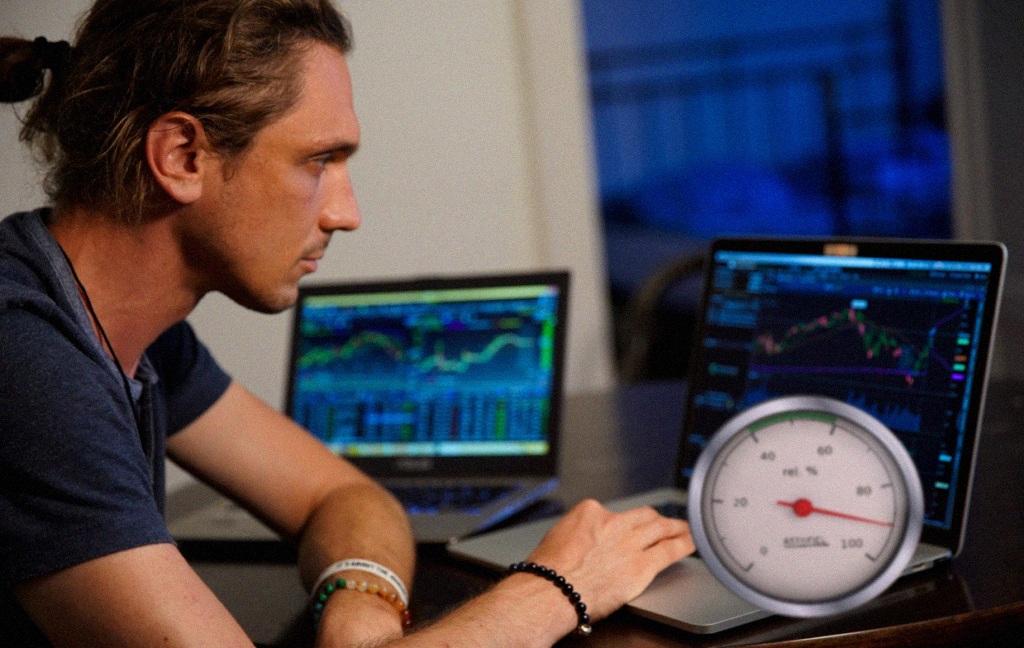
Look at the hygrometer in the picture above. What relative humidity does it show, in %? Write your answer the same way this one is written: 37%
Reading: 90%
